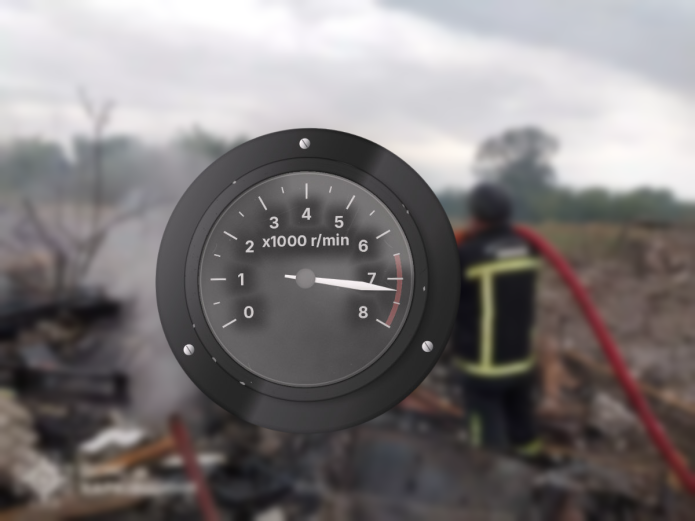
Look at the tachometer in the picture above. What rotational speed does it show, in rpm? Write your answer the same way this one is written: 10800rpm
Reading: 7250rpm
